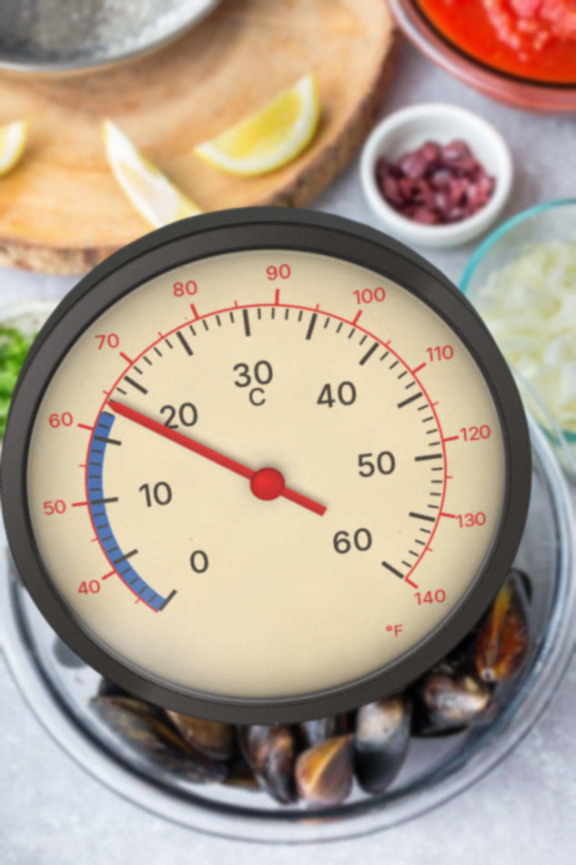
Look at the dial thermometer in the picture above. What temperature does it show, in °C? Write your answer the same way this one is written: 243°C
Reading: 18°C
